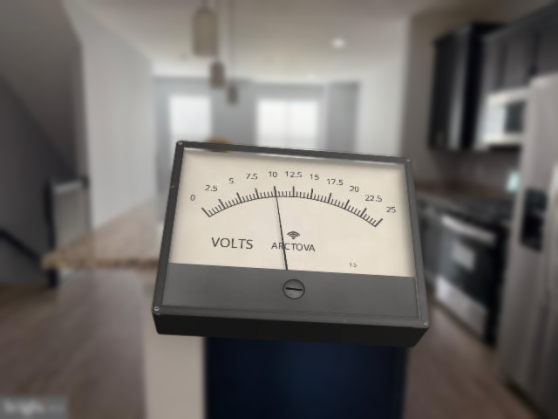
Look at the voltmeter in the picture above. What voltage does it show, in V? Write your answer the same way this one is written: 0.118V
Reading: 10V
